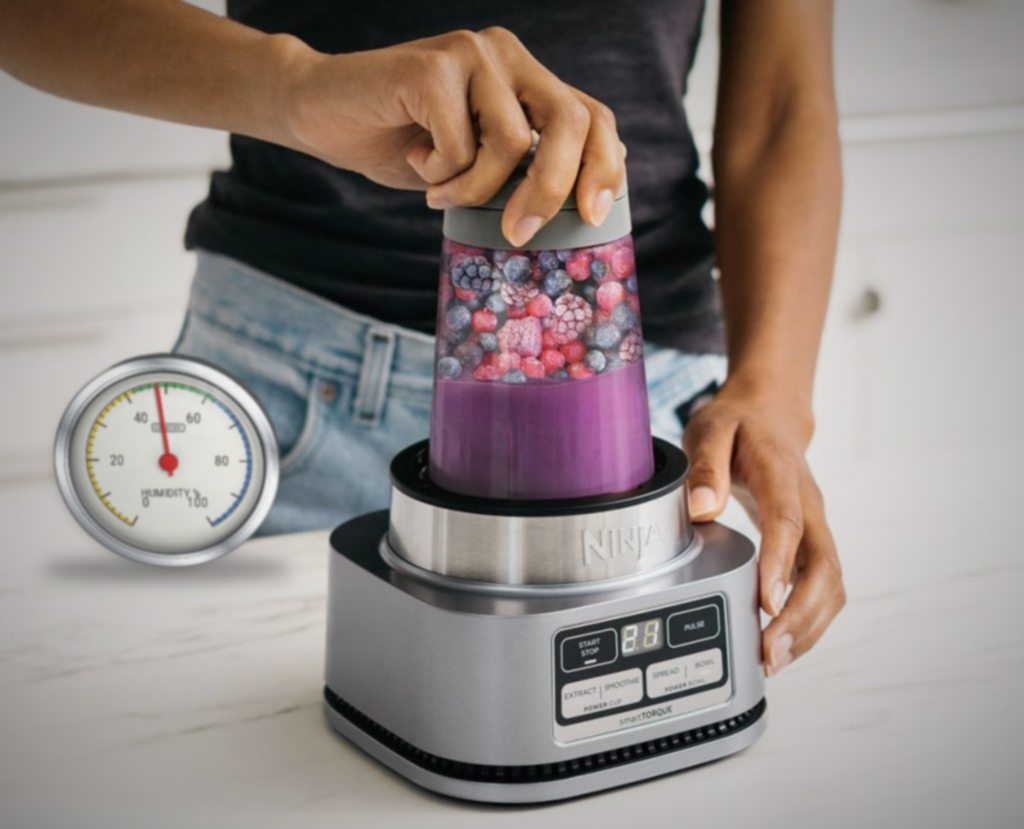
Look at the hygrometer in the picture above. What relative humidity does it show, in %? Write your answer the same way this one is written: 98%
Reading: 48%
